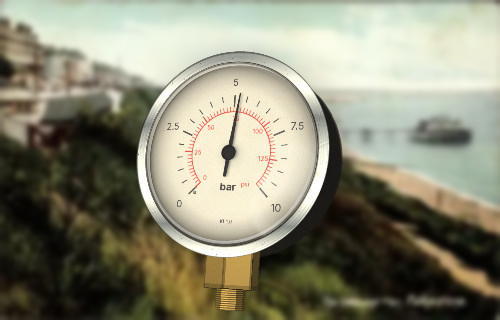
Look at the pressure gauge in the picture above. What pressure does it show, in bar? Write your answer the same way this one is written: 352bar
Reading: 5.25bar
